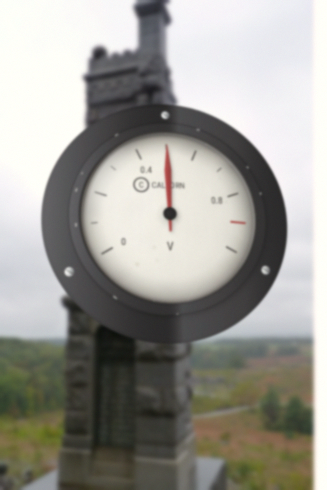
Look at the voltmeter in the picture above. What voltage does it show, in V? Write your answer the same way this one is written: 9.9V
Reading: 0.5V
